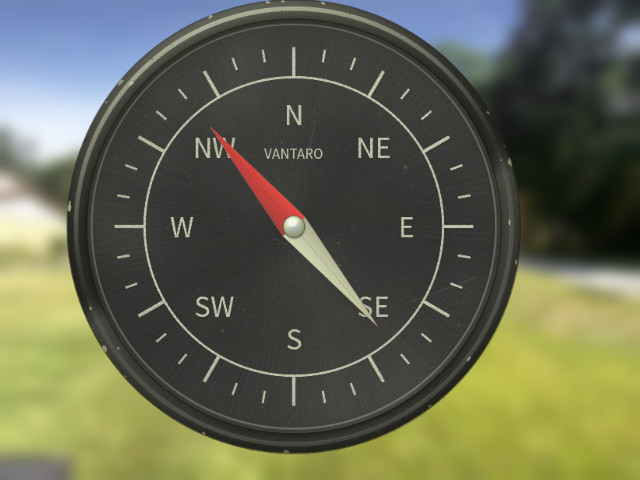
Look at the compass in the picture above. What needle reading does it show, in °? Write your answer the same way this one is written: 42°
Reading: 320°
